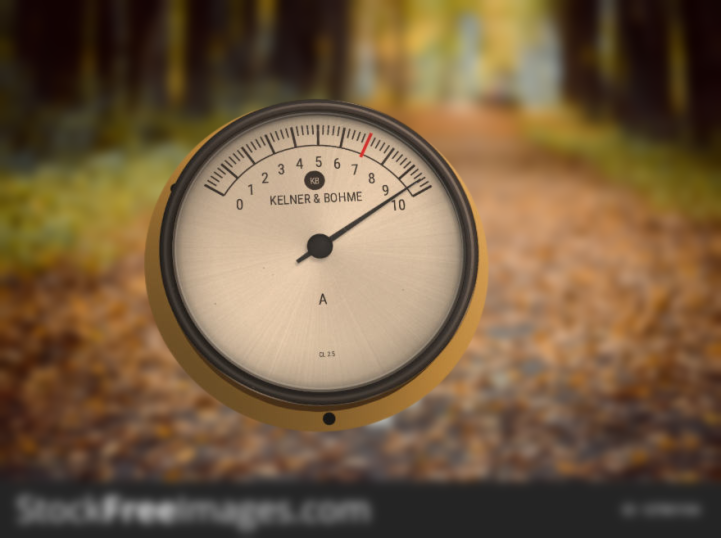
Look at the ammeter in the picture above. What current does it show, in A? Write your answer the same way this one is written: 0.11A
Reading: 9.6A
